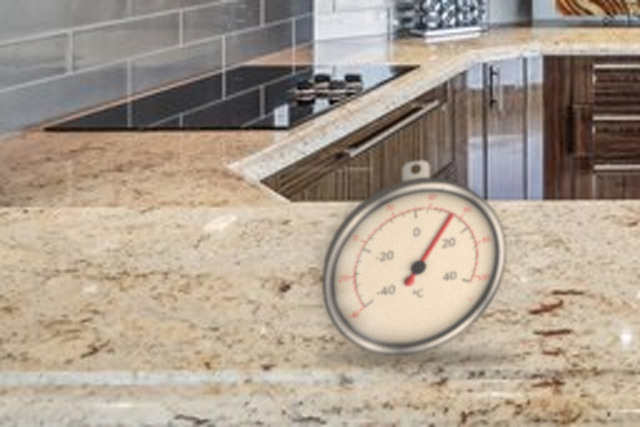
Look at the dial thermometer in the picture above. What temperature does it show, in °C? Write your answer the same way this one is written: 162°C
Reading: 12°C
